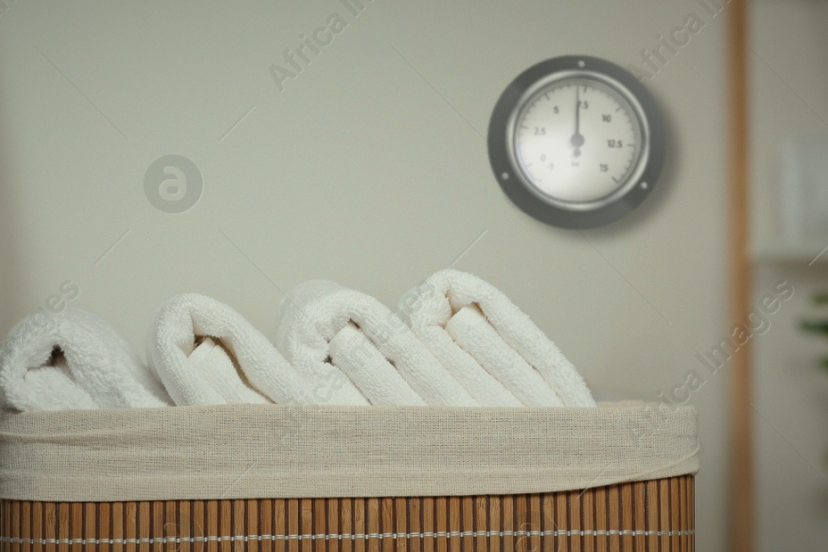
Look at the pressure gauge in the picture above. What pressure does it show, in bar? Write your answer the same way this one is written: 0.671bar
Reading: 7bar
